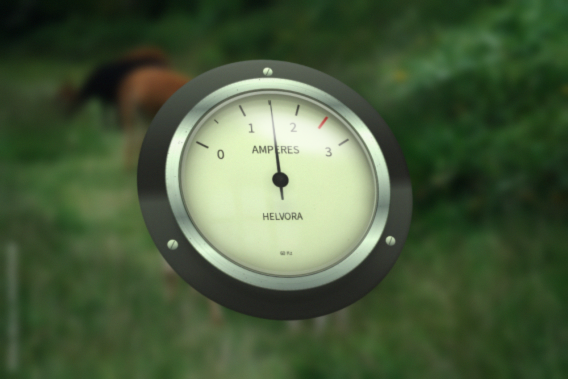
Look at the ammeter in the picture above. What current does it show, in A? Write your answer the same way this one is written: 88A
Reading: 1.5A
